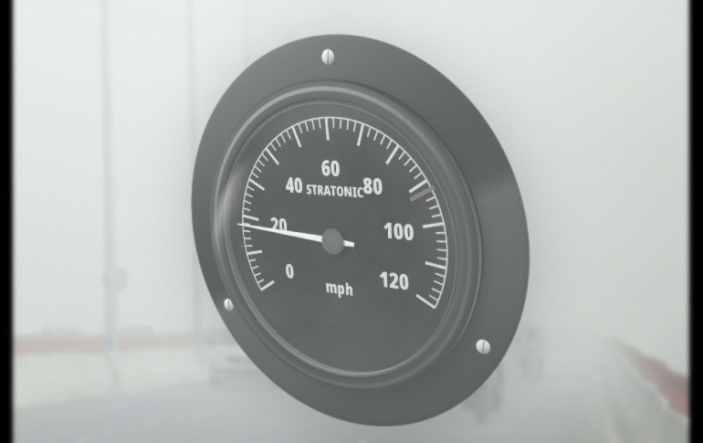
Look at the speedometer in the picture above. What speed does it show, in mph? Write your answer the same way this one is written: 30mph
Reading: 18mph
